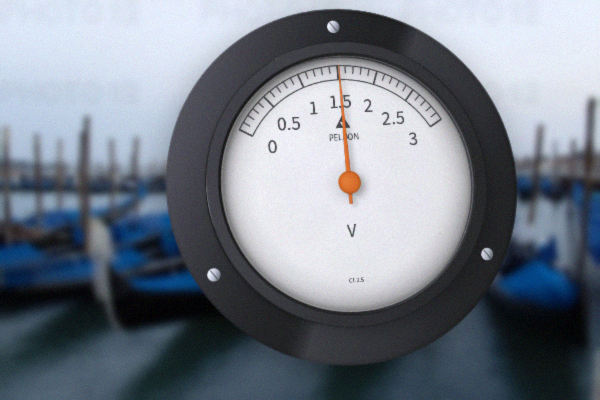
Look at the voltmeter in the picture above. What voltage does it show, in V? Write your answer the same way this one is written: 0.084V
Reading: 1.5V
